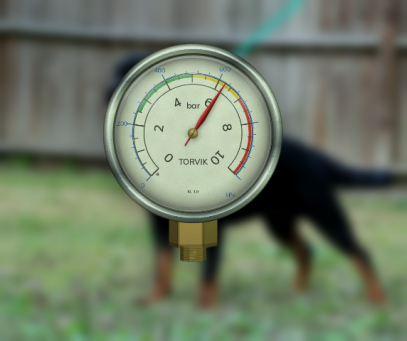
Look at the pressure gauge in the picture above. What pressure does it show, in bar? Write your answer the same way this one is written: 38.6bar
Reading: 6.25bar
